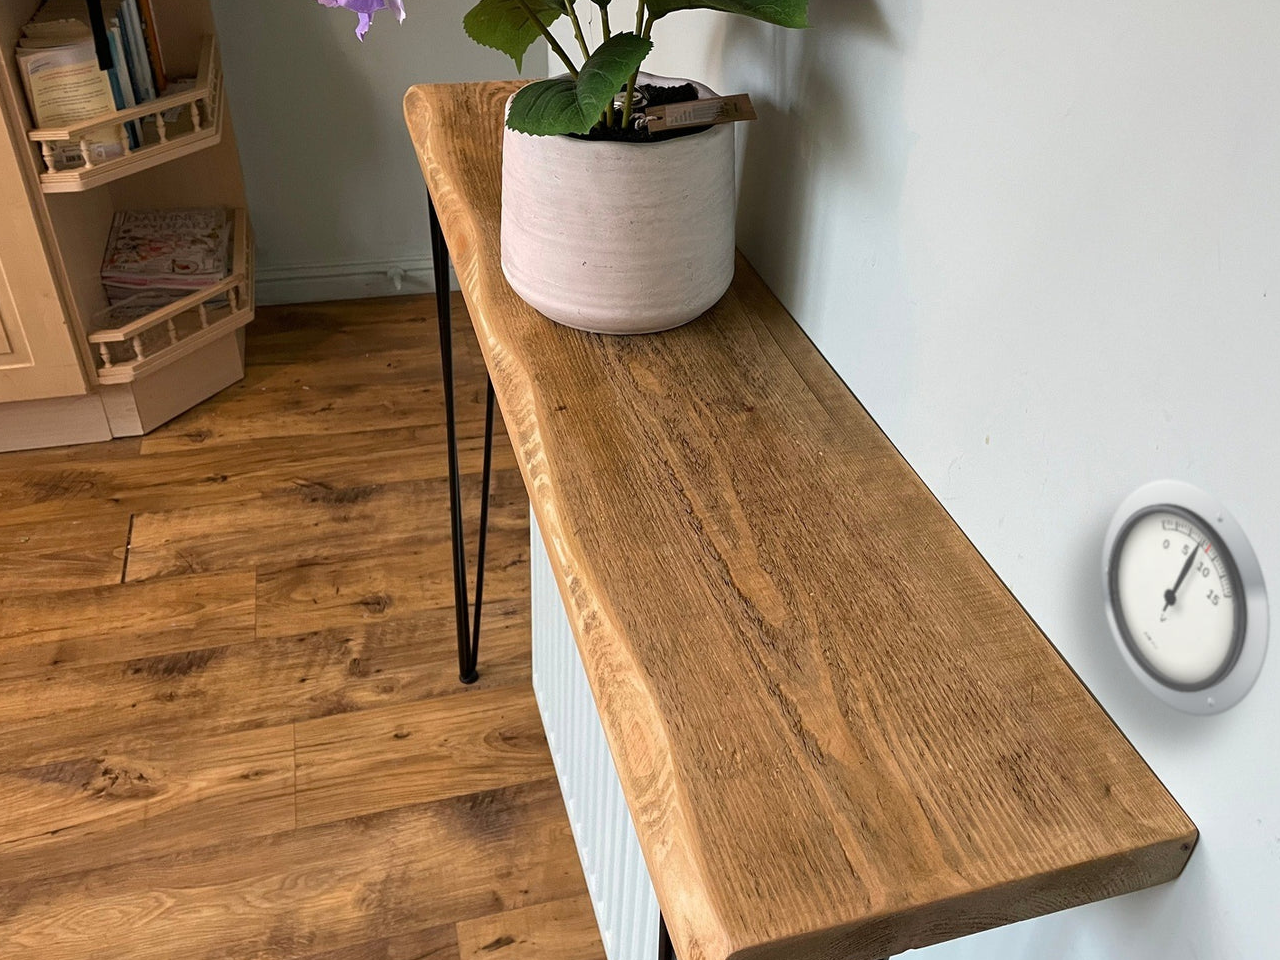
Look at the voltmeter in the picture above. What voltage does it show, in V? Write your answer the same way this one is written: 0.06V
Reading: 7.5V
